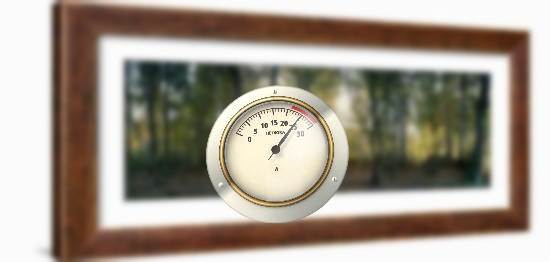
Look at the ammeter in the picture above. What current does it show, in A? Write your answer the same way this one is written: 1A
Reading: 25A
